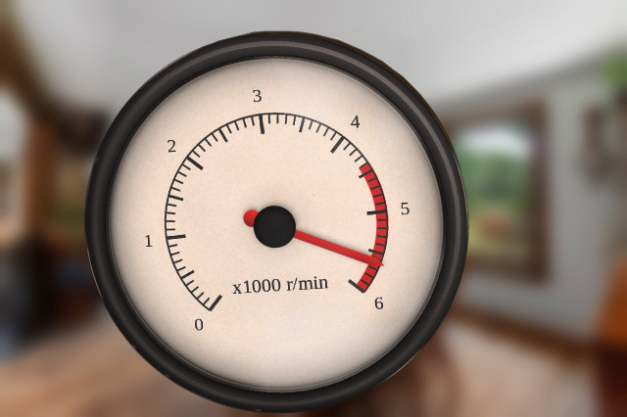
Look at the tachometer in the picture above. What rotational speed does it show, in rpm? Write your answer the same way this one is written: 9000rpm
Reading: 5600rpm
